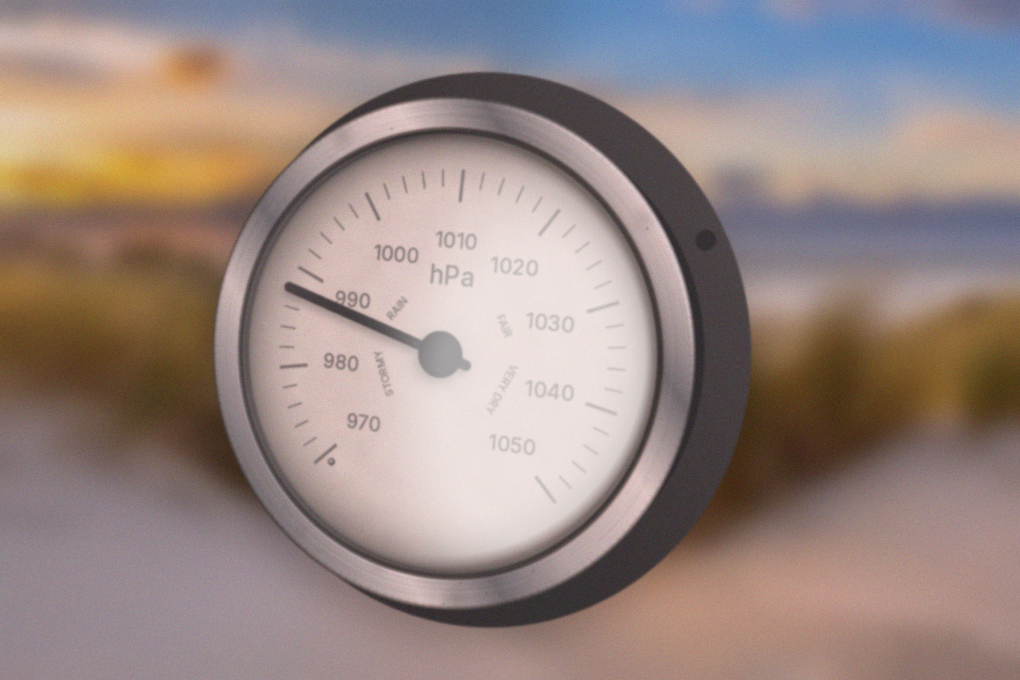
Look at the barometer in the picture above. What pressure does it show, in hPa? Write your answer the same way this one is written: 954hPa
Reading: 988hPa
